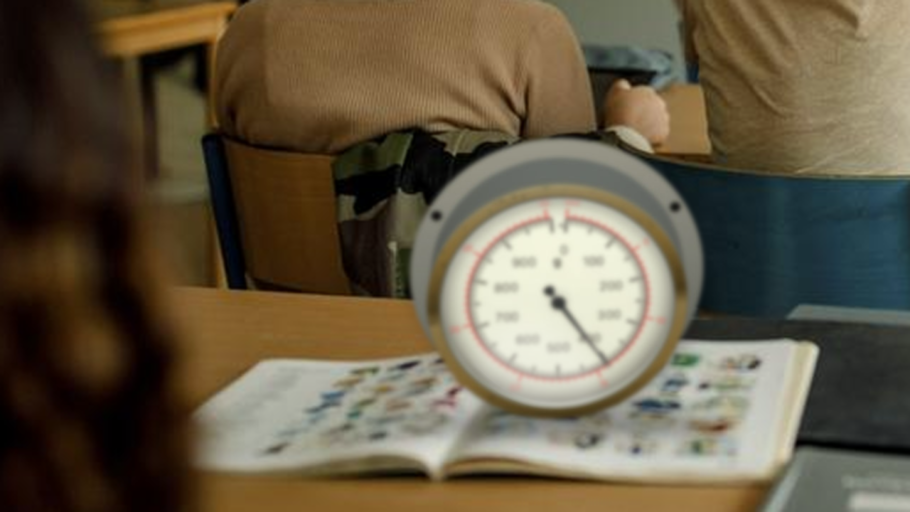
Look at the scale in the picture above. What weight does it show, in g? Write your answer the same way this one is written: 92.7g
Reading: 400g
